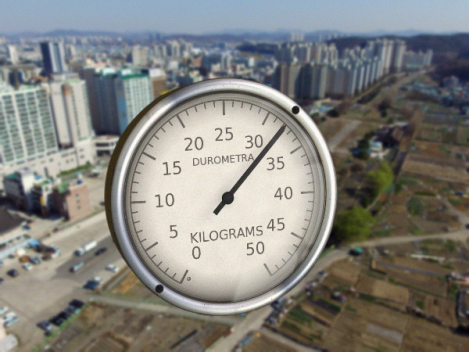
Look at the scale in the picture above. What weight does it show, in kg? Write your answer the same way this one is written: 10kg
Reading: 32kg
